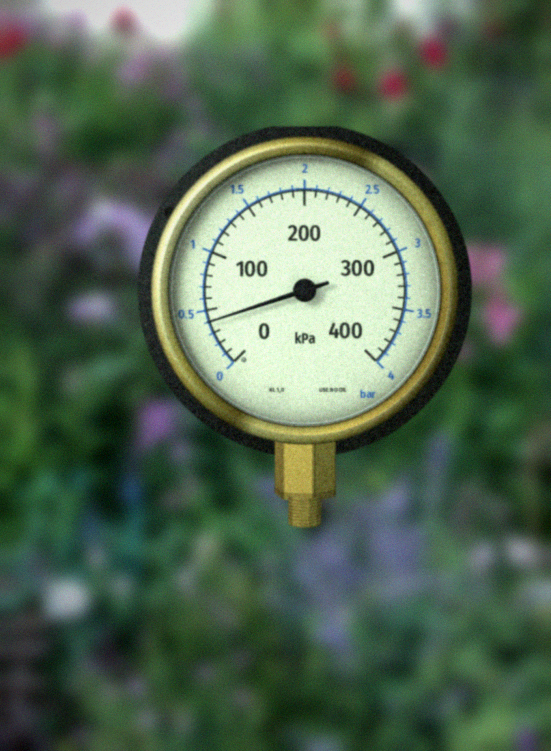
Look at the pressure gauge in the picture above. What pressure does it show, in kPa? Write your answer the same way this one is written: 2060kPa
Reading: 40kPa
